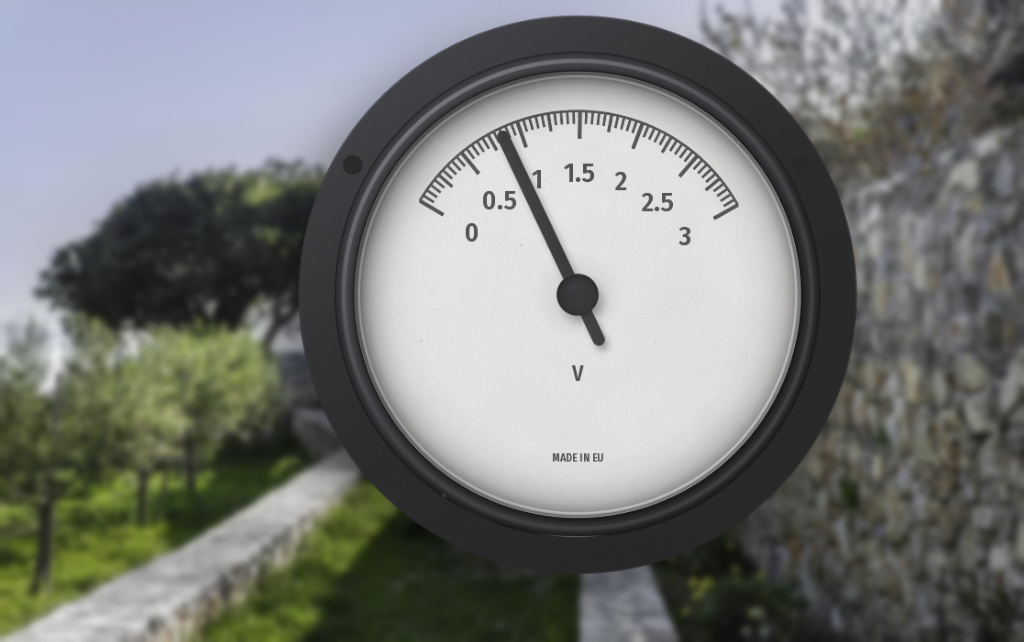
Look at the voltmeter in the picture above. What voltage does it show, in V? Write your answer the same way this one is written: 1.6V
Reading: 0.85V
